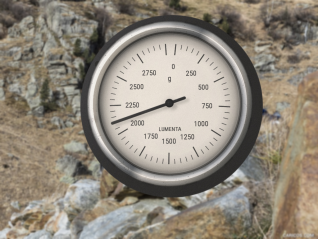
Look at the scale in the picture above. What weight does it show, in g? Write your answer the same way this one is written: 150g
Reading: 2100g
